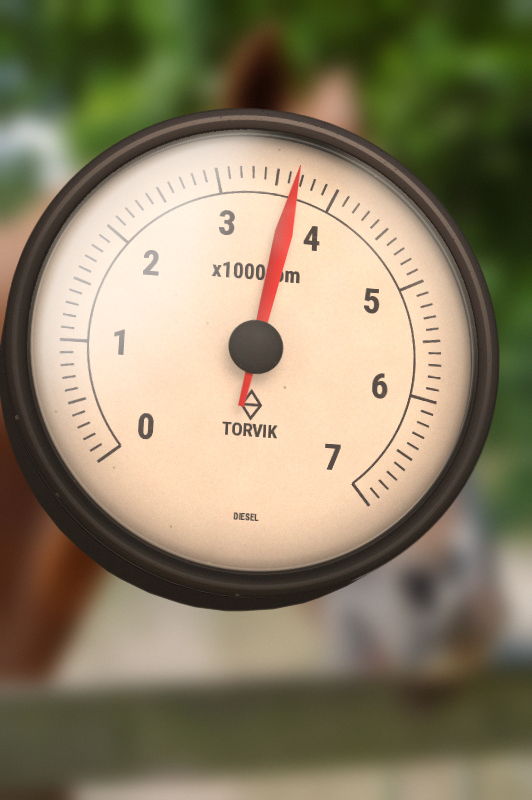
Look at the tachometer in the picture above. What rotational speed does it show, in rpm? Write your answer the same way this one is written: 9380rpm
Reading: 3650rpm
